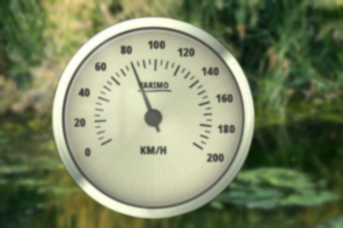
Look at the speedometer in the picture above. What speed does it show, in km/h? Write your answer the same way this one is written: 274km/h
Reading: 80km/h
